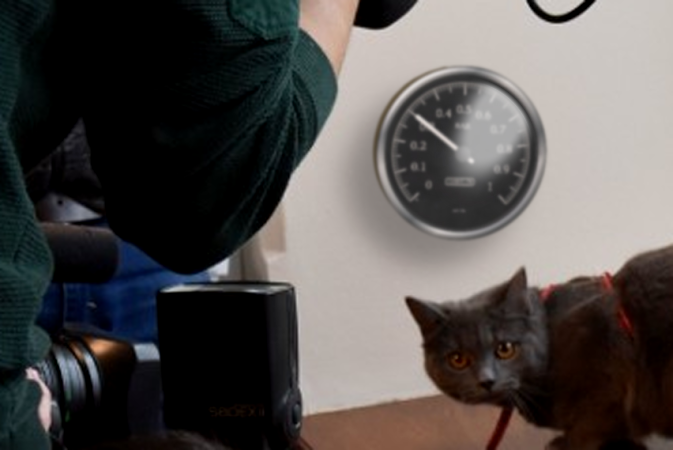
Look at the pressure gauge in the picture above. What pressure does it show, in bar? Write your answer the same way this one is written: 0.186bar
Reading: 0.3bar
